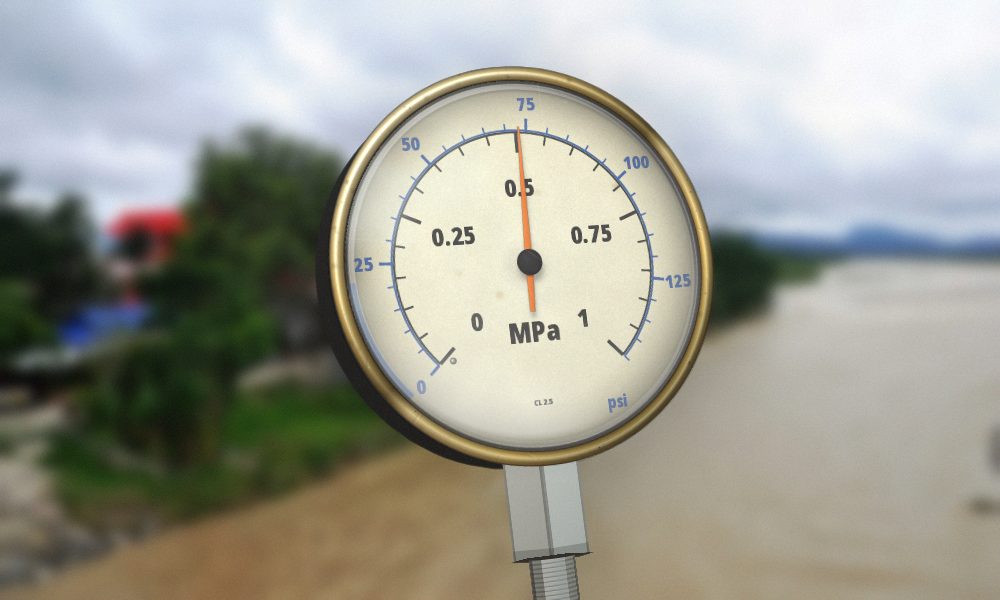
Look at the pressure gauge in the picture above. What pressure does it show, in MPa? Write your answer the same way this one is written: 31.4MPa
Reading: 0.5MPa
